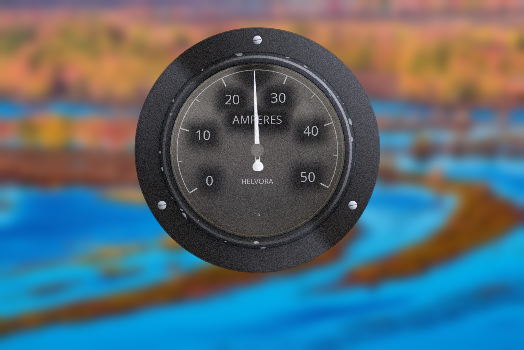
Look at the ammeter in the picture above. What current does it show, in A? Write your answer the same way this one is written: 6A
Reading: 25A
